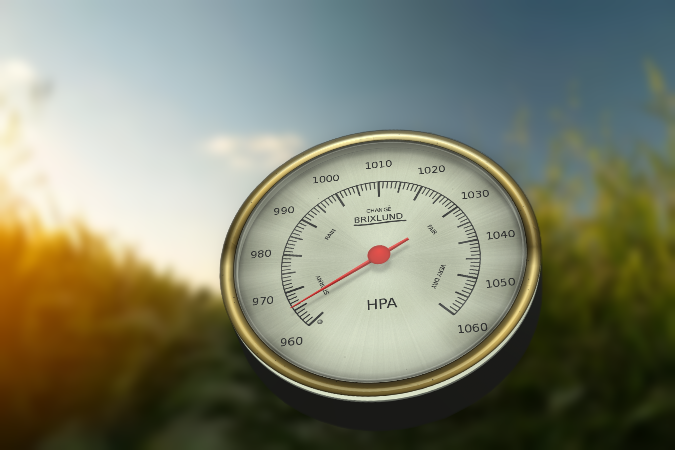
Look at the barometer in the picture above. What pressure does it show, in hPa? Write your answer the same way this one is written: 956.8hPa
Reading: 965hPa
